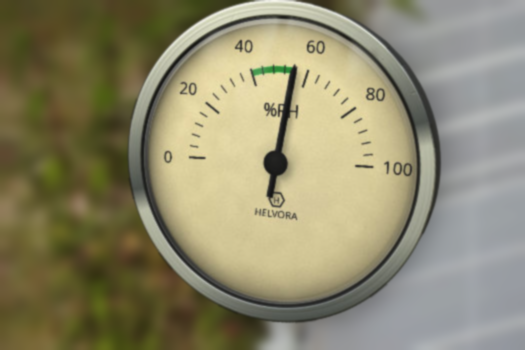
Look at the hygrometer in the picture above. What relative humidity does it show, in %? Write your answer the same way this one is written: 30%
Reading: 56%
